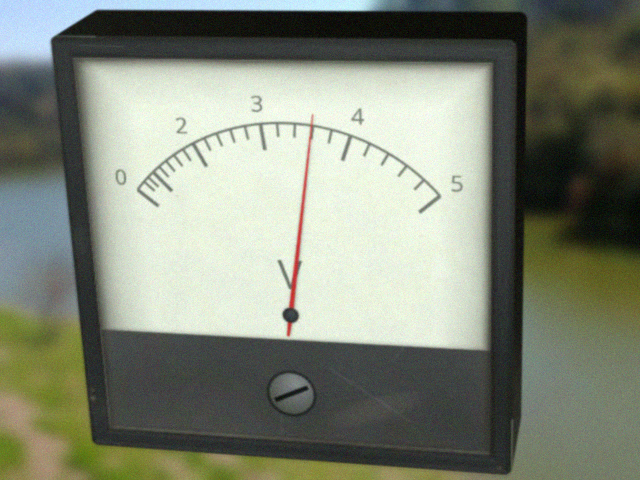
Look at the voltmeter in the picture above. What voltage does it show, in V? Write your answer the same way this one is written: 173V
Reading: 3.6V
